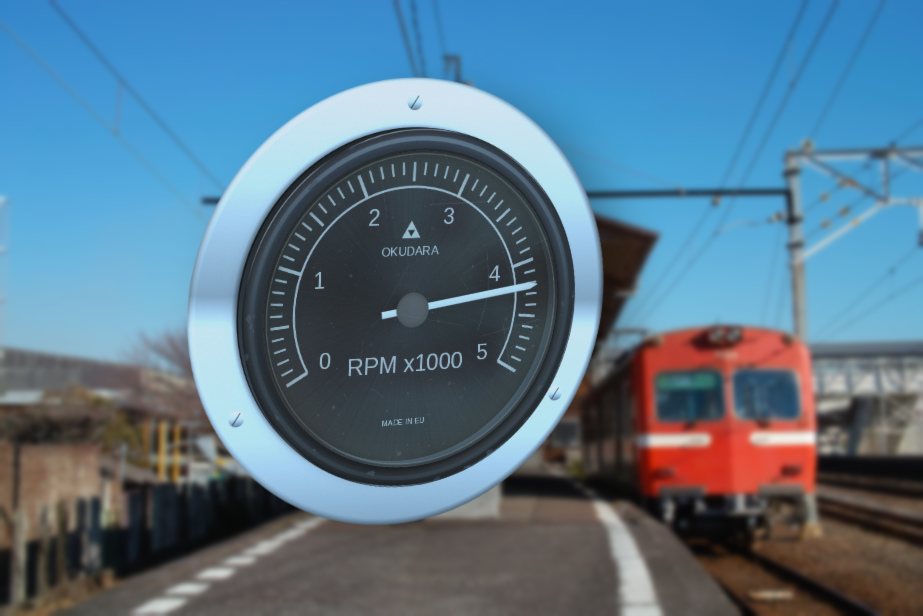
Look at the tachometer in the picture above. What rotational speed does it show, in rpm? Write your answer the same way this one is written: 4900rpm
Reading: 4200rpm
